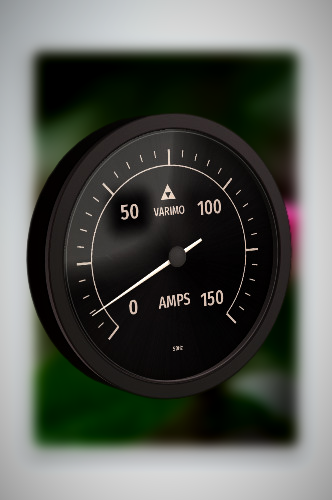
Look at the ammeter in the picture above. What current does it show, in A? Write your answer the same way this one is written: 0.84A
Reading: 10A
